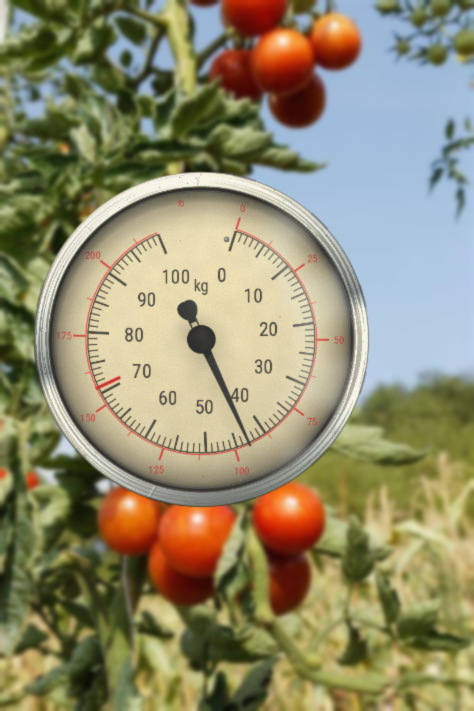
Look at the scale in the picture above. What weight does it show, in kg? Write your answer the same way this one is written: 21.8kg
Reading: 43kg
